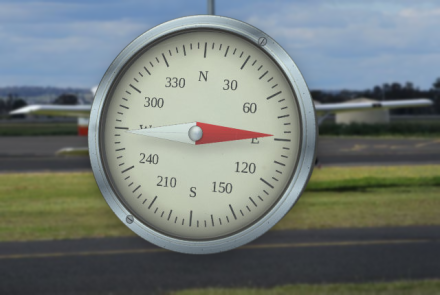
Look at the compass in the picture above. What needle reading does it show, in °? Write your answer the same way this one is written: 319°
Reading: 87.5°
